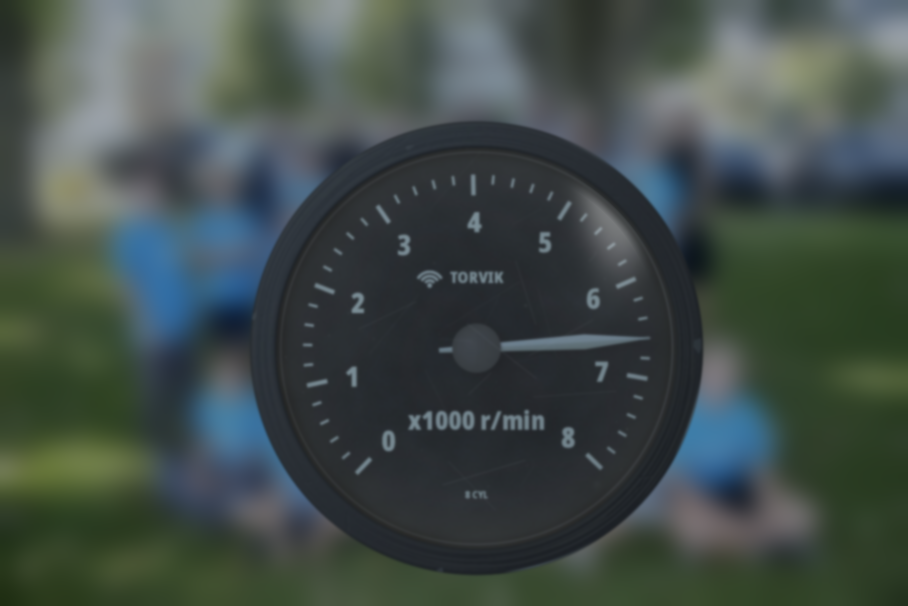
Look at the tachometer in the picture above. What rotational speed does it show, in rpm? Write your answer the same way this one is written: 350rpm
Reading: 6600rpm
